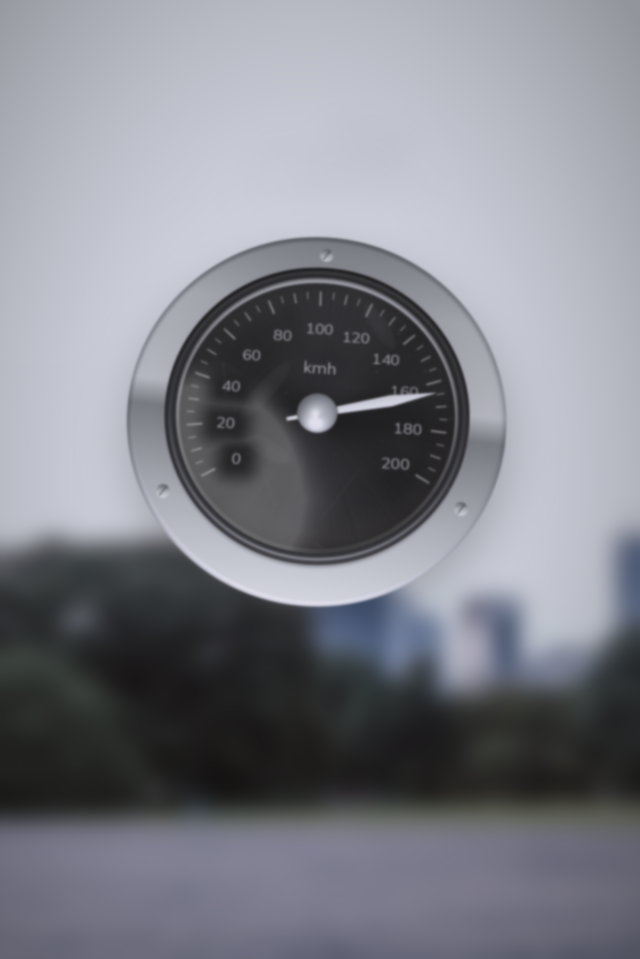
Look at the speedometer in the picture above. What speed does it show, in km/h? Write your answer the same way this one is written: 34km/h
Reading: 165km/h
